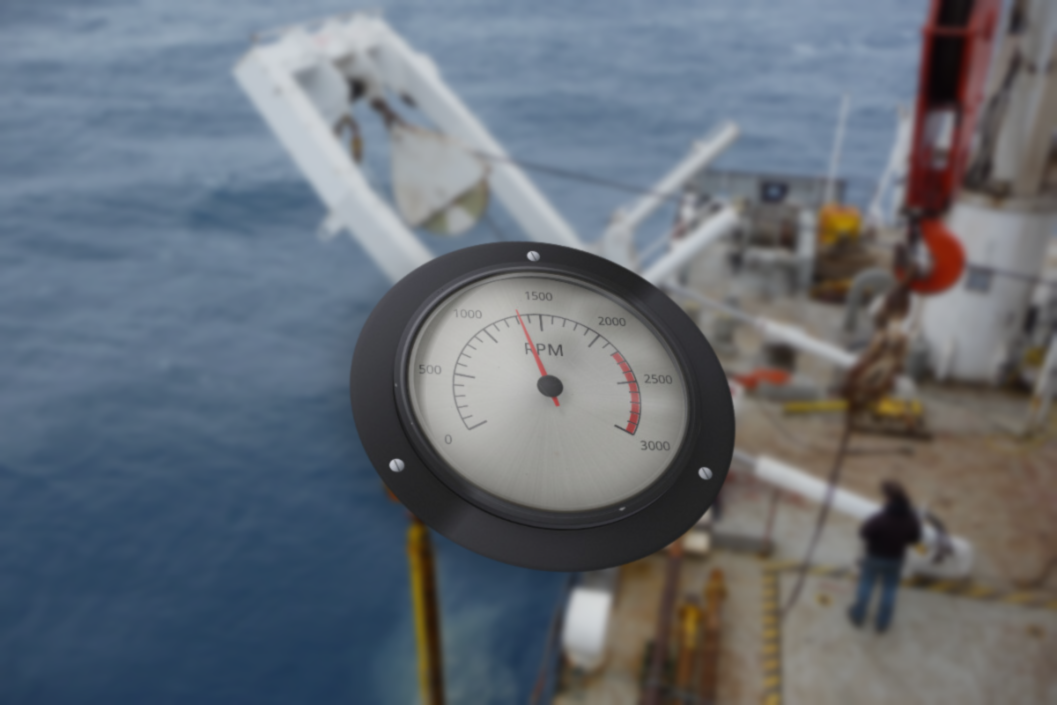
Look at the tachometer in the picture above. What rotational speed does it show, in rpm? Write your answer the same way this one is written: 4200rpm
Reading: 1300rpm
